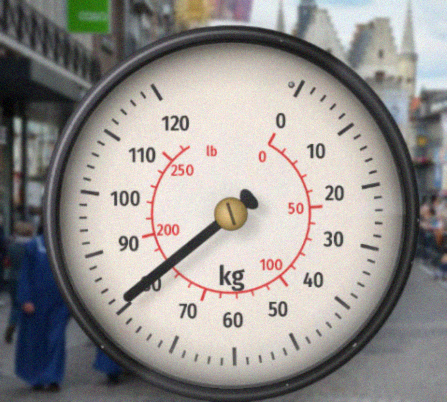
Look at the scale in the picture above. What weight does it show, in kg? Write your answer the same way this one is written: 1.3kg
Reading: 81kg
